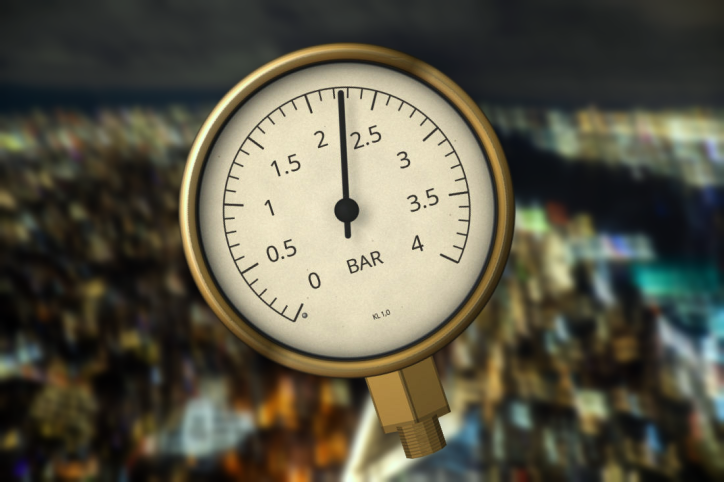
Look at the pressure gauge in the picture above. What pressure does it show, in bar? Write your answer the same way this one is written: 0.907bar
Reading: 2.25bar
